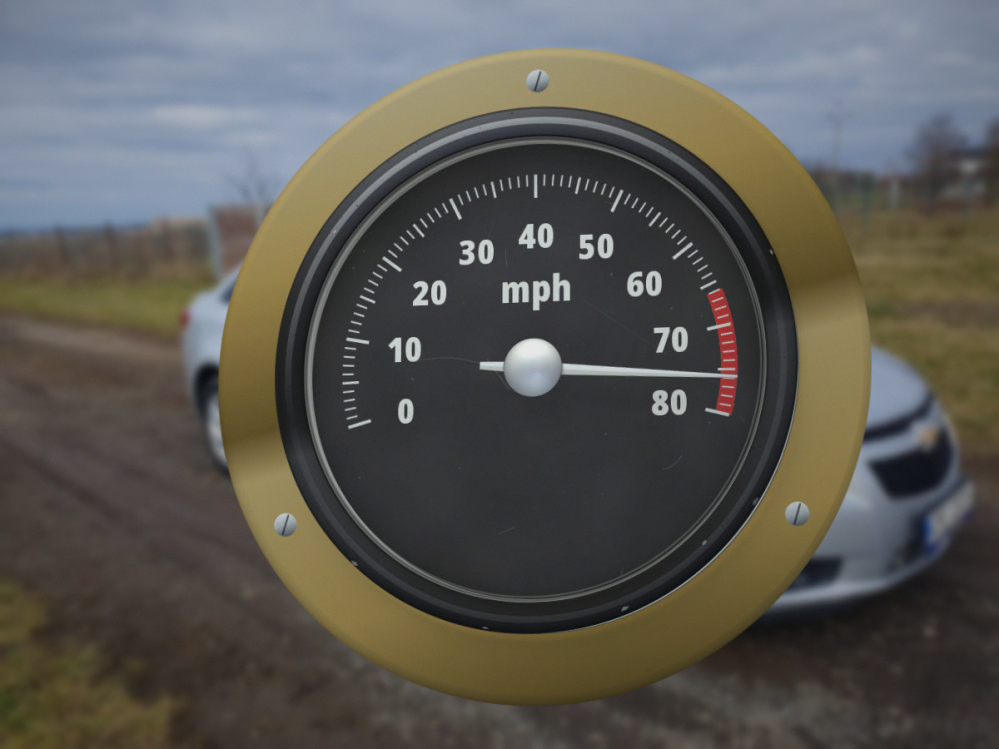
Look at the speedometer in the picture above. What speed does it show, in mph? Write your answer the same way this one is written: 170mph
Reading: 76mph
